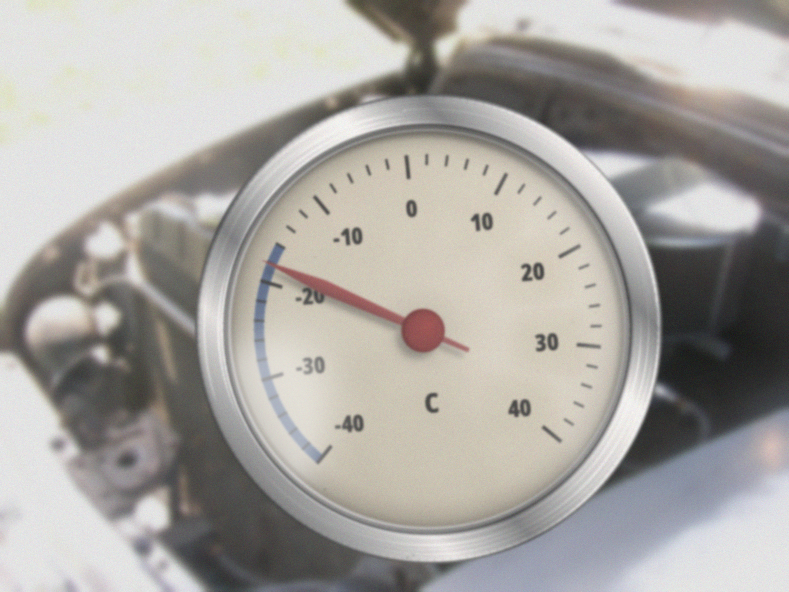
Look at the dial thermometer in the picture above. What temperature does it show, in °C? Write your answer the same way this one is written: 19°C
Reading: -18°C
